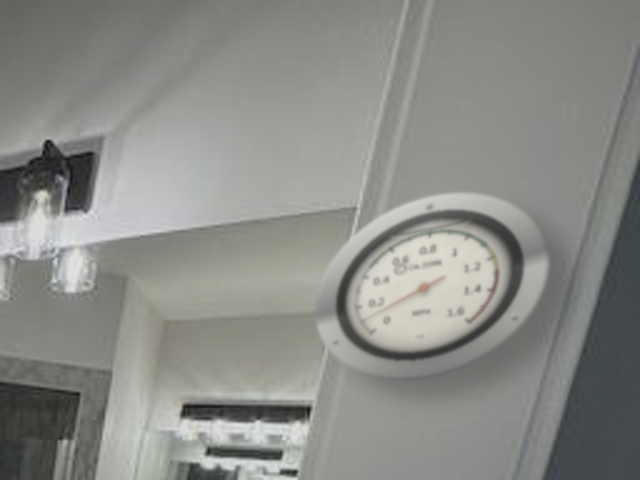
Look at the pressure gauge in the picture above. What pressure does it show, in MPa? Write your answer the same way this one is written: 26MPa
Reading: 0.1MPa
